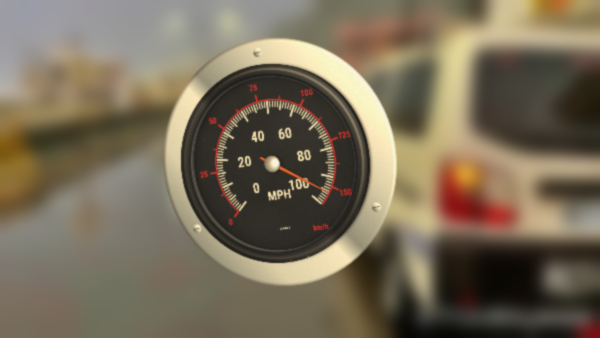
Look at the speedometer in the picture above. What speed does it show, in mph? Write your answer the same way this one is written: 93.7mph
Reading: 95mph
